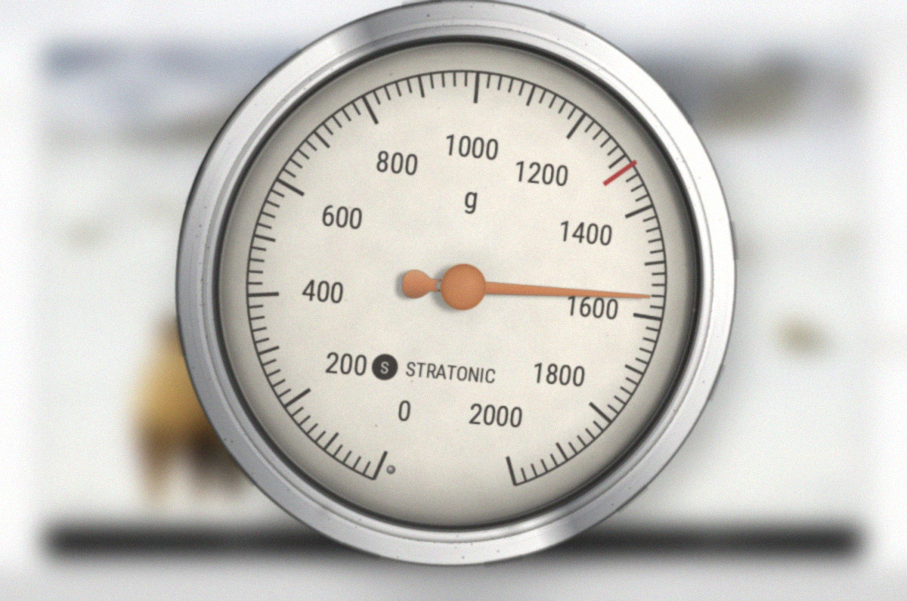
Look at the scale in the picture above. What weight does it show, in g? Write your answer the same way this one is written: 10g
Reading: 1560g
